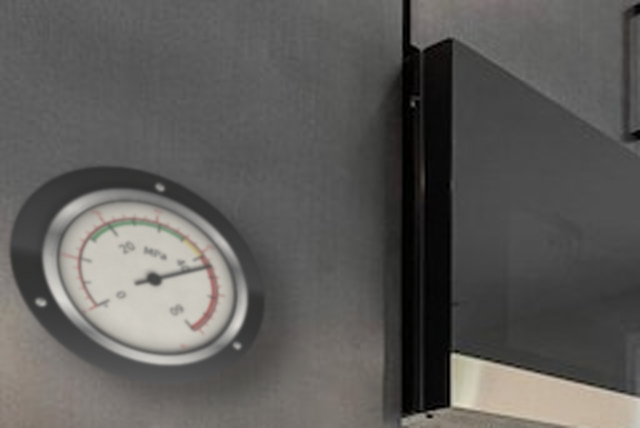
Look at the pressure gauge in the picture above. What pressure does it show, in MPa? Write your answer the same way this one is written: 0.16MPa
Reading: 42.5MPa
